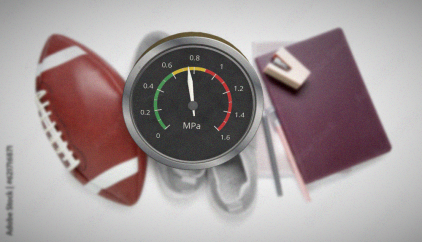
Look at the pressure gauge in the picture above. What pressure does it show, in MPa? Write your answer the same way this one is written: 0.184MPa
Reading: 0.75MPa
